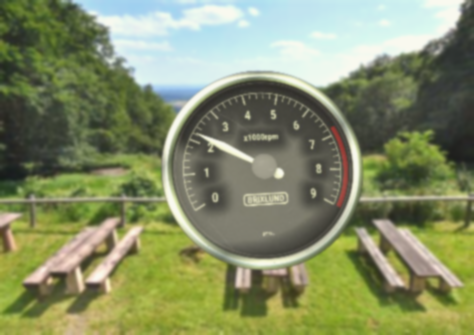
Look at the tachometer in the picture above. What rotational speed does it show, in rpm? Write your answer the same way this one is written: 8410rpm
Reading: 2200rpm
